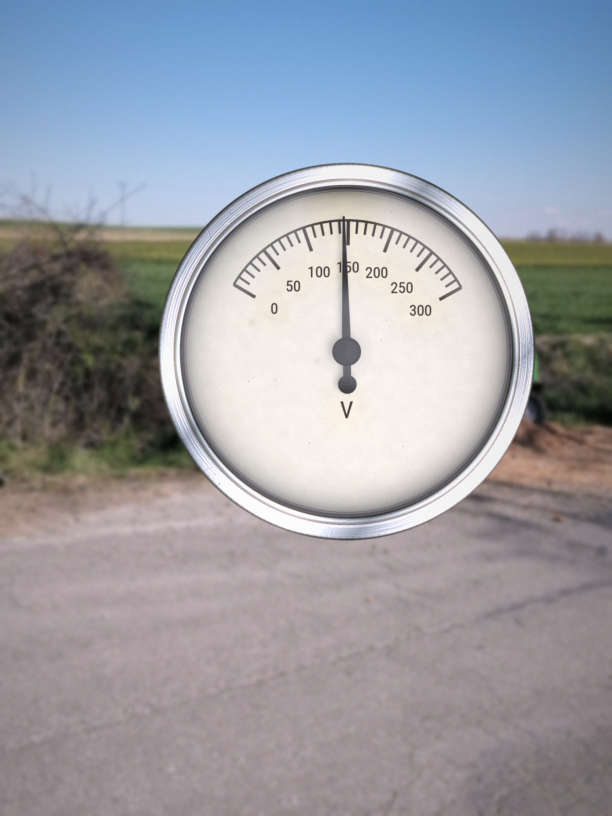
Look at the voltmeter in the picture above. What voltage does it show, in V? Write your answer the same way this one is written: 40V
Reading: 145V
